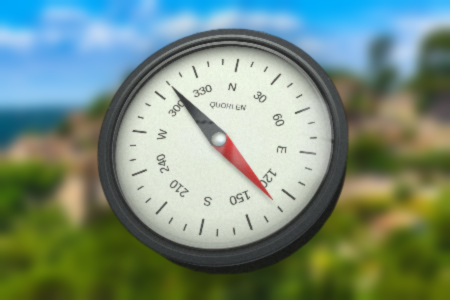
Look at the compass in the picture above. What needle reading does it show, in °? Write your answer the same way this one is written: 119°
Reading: 130°
